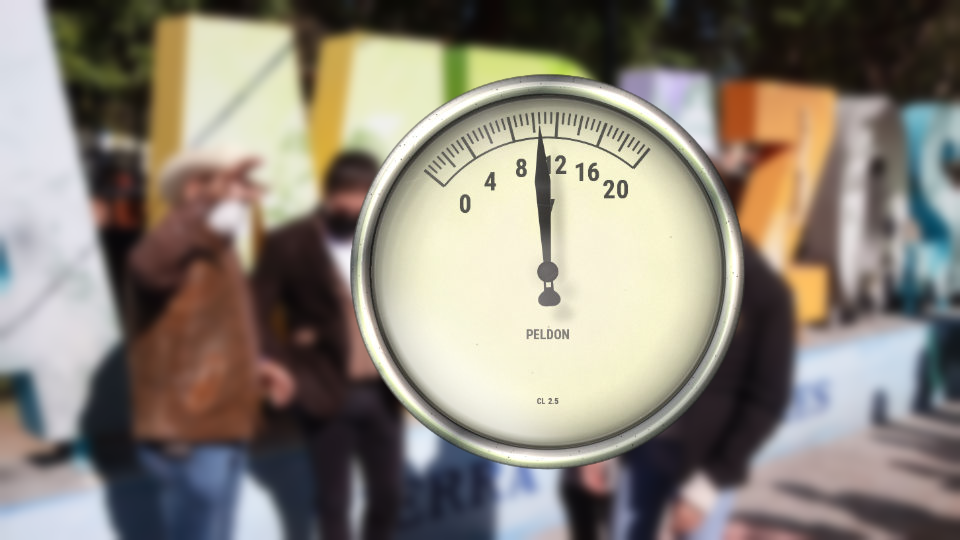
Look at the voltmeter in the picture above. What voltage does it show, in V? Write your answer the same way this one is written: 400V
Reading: 10.5V
